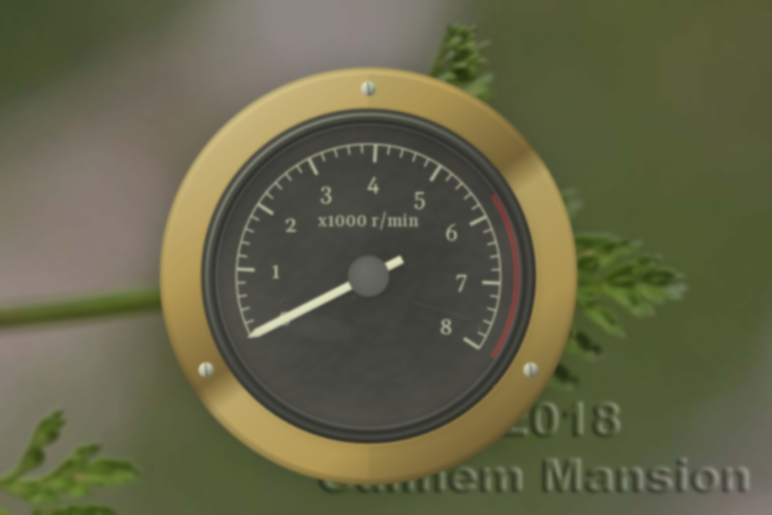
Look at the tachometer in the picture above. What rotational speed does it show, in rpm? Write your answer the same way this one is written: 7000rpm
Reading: 0rpm
